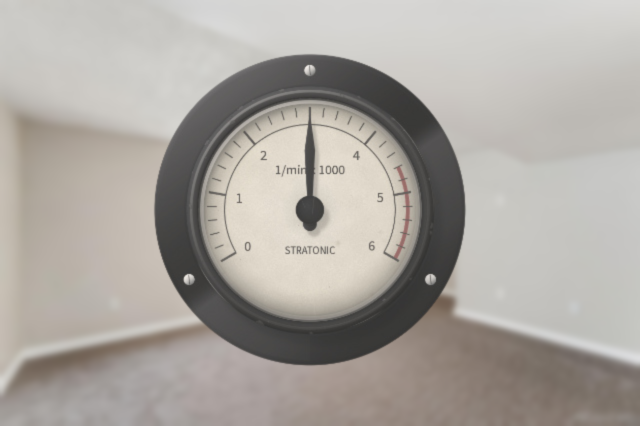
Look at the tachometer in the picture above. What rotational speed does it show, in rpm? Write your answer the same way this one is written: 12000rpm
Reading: 3000rpm
